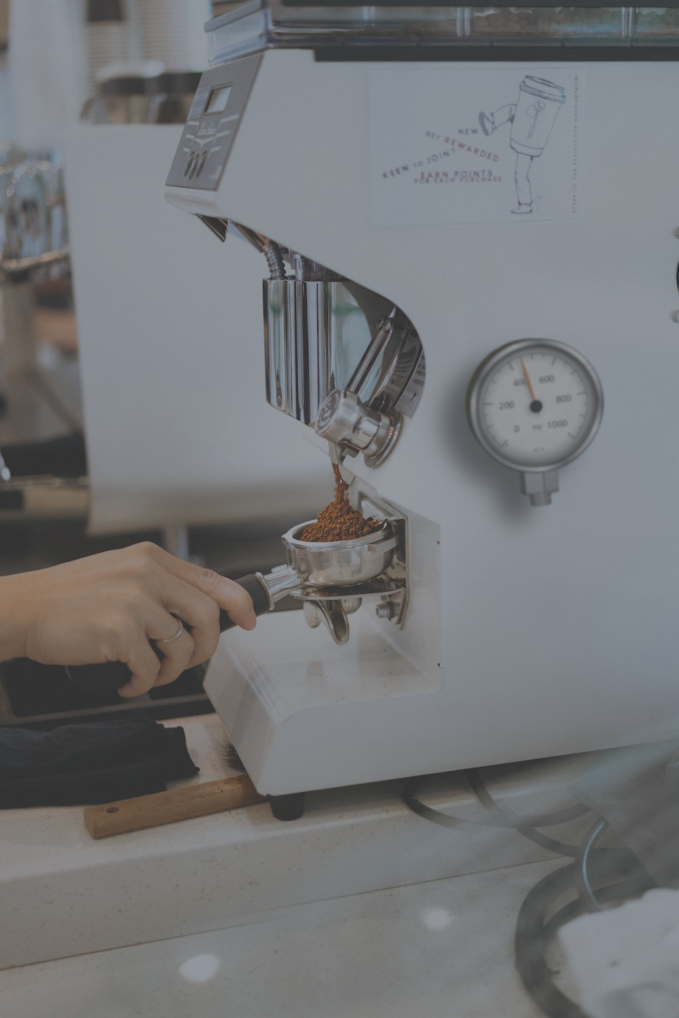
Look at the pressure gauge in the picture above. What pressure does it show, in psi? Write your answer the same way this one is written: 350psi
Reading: 450psi
